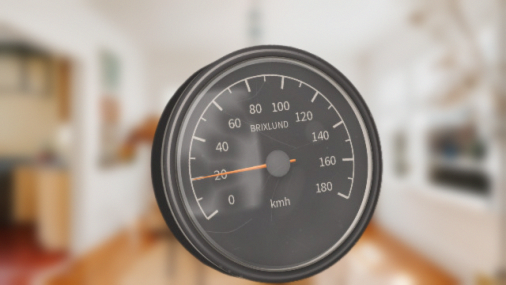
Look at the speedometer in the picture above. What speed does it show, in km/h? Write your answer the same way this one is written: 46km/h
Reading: 20km/h
